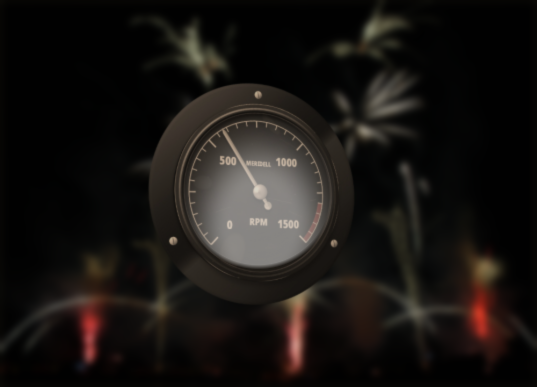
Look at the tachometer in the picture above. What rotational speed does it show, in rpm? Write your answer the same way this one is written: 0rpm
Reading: 575rpm
